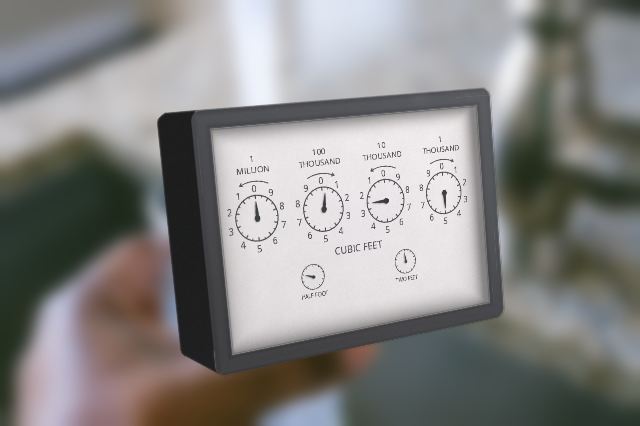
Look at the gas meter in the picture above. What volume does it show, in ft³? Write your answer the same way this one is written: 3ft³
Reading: 2500ft³
